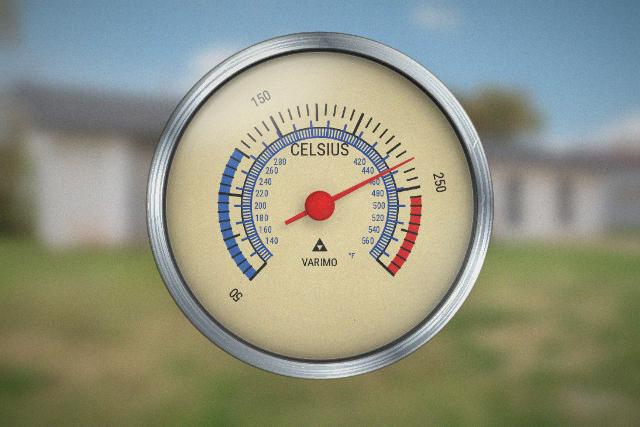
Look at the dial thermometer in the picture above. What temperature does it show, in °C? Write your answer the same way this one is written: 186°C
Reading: 235°C
